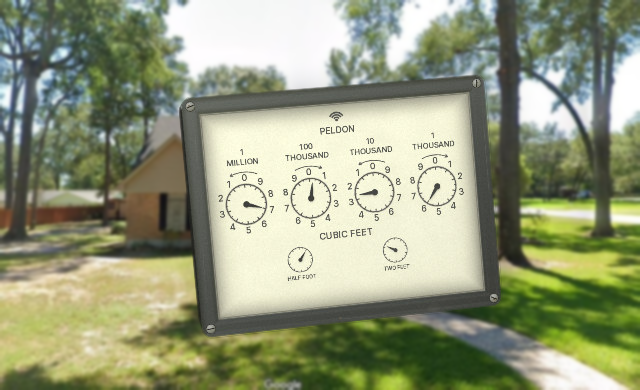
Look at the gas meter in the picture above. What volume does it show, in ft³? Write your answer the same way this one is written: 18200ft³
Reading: 702600ft³
